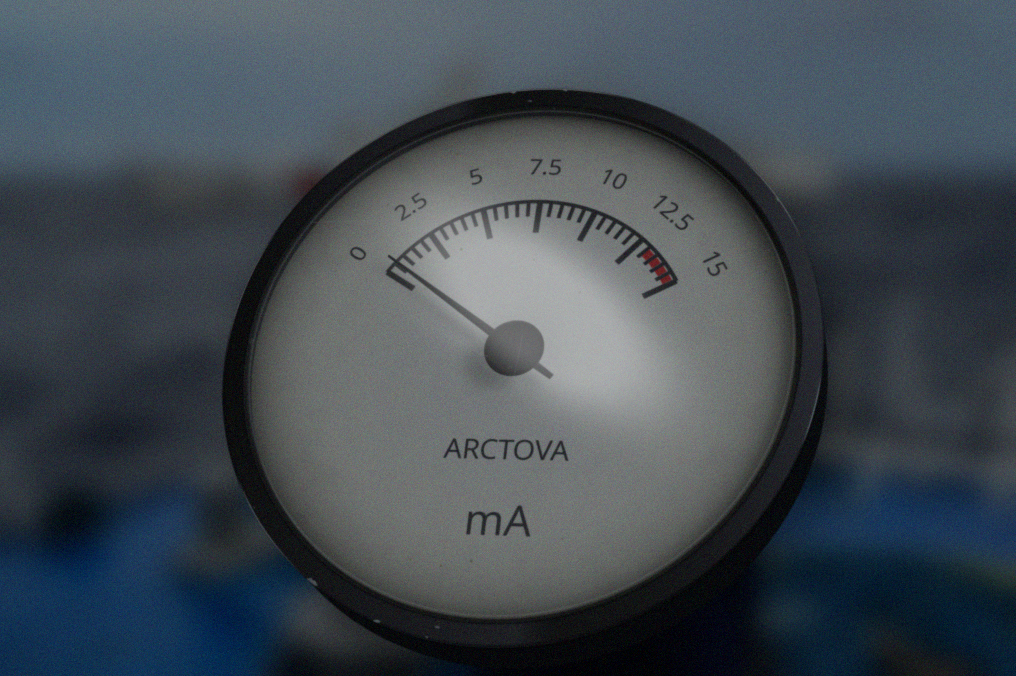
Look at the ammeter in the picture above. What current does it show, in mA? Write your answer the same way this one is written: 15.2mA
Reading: 0.5mA
